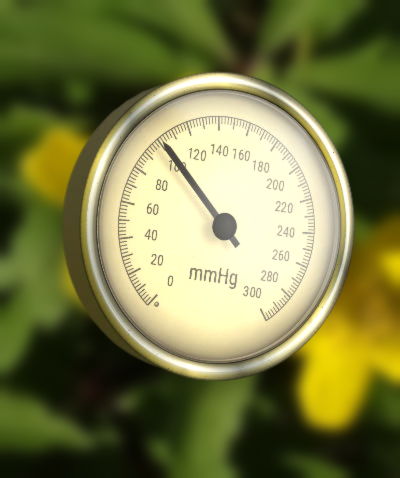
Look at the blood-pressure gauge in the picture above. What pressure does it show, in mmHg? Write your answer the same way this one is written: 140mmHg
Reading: 100mmHg
